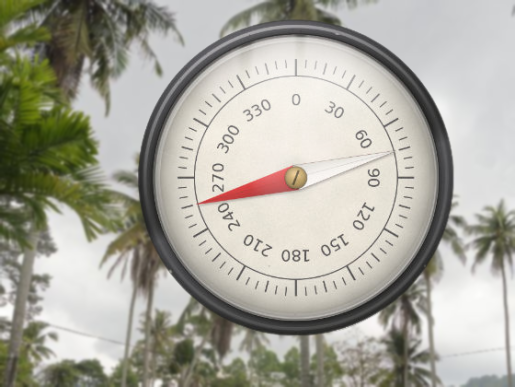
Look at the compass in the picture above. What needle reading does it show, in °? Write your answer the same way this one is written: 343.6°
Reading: 255°
